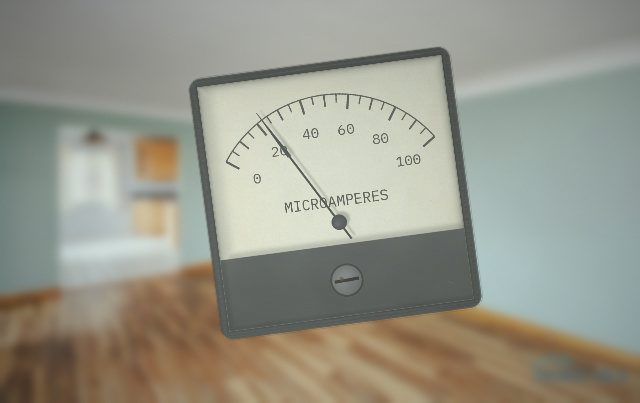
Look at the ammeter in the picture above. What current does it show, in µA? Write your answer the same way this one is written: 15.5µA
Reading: 22.5µA
